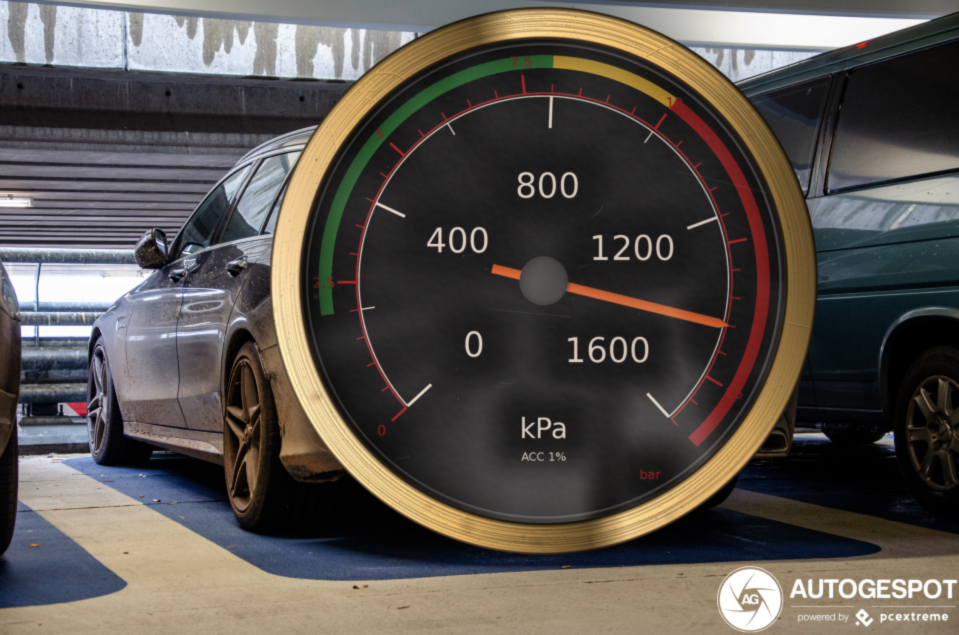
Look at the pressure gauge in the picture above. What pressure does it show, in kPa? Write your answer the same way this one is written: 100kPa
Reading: 1400kPa
